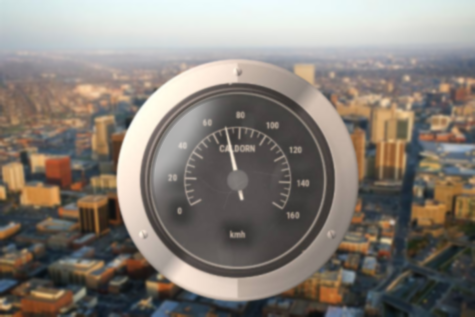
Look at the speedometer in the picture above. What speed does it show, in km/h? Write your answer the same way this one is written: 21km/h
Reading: 70km/h
